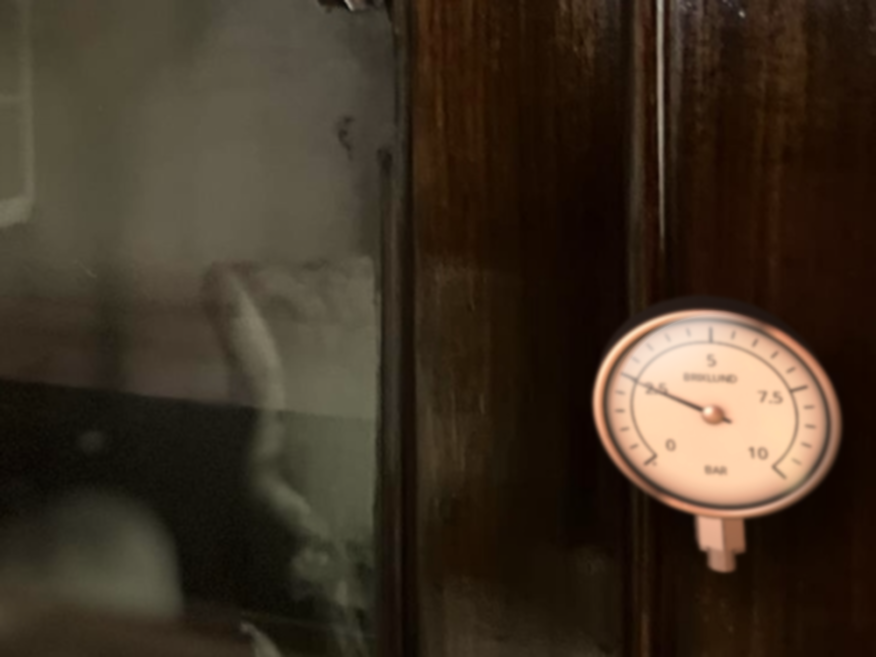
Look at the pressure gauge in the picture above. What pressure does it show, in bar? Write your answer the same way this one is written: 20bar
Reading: 2.5bar
